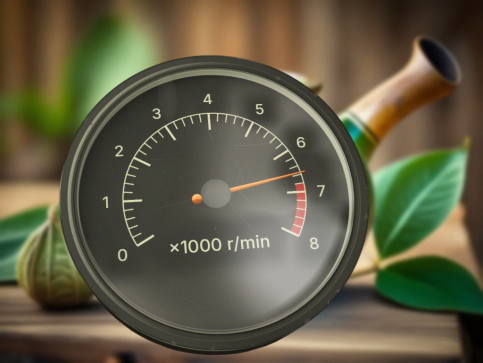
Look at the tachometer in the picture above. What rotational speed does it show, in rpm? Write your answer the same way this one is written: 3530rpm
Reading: 6600rpm
